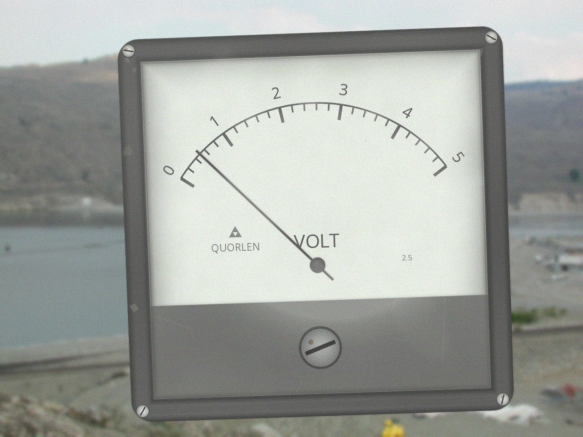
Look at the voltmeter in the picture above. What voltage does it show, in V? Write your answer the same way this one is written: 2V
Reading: 0.5V
